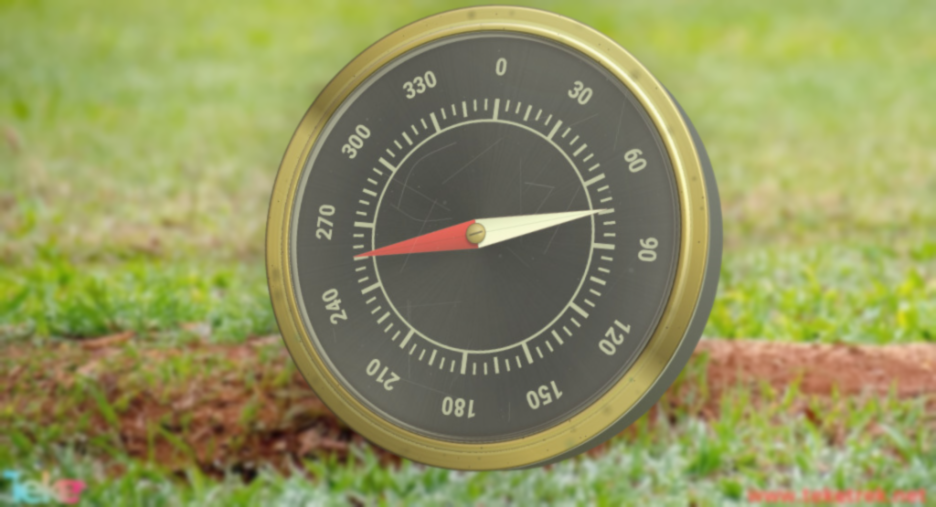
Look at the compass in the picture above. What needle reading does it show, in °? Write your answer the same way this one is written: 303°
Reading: 255°
